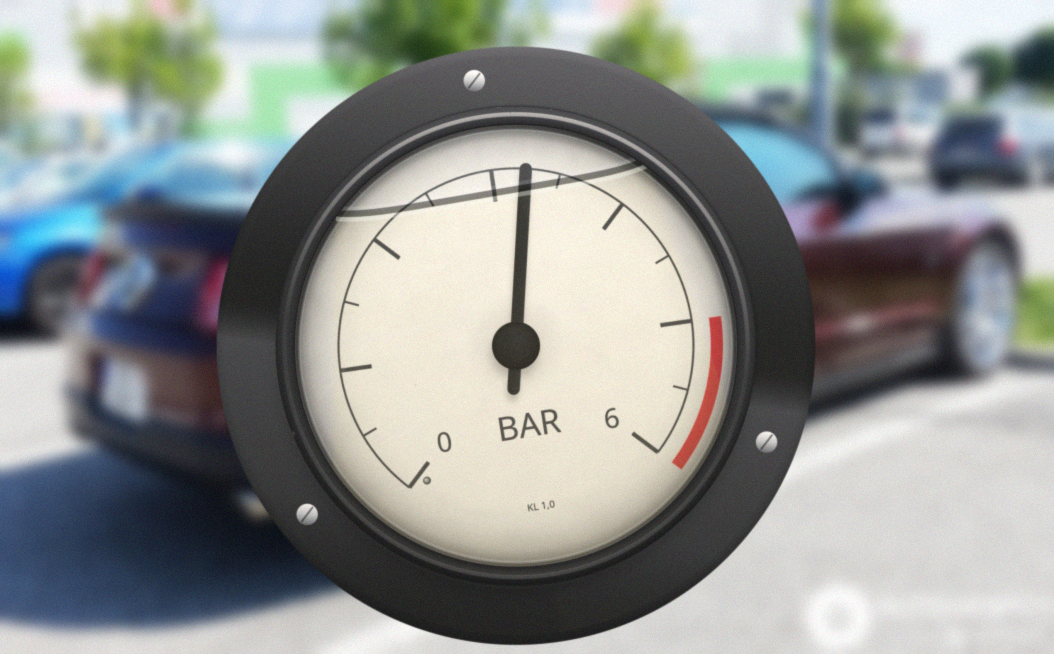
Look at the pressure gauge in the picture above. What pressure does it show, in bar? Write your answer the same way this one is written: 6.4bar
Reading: 3.25bar
